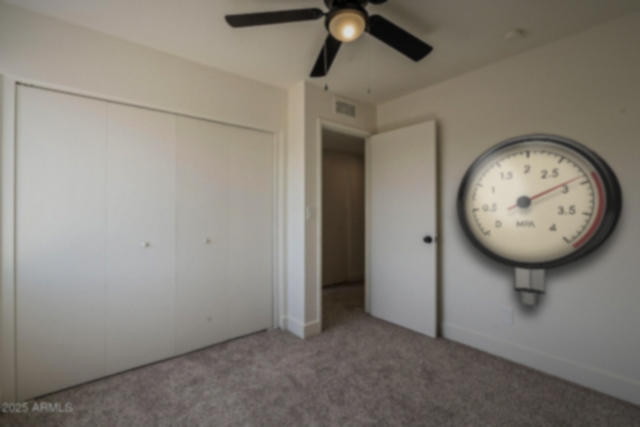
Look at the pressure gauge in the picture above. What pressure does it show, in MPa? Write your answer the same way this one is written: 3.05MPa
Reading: 2.9MPa
